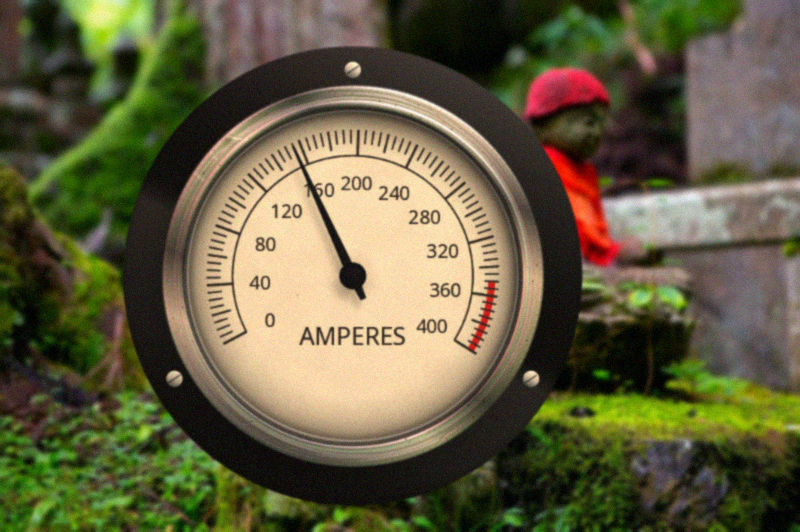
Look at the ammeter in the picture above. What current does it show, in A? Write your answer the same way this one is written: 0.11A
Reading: 155A
